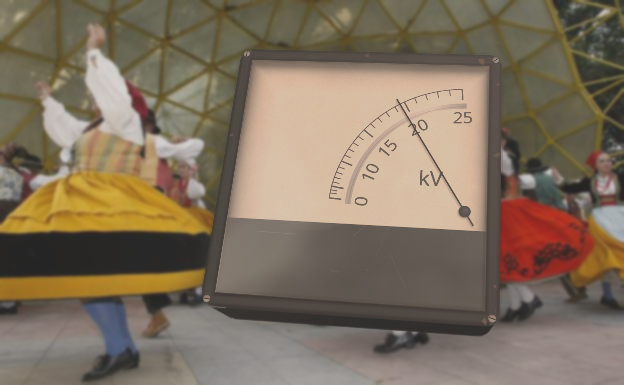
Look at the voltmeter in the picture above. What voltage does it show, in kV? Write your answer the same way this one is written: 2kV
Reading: 19.5kV
